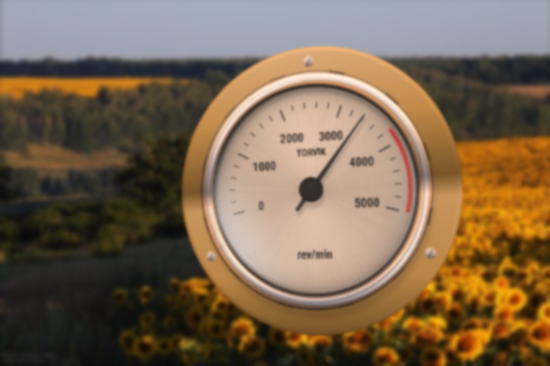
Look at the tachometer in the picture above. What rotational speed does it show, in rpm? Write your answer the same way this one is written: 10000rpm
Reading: 3400rpm
